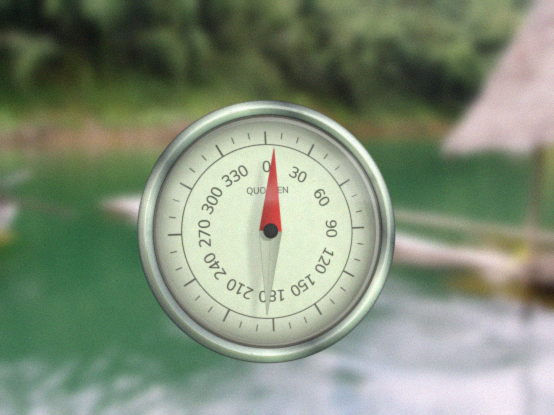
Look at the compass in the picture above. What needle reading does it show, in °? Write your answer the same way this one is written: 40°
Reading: 5°
